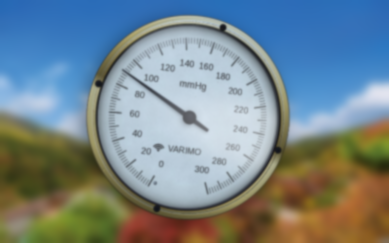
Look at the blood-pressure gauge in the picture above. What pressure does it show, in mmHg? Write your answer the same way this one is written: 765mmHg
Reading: 90mmHg
